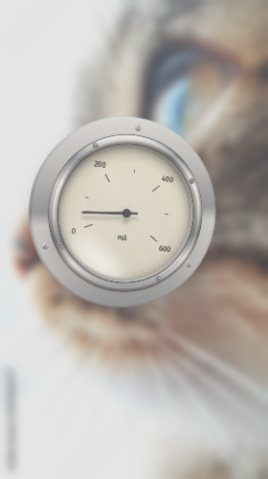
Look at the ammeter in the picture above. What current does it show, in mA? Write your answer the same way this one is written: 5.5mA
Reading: 50mA
